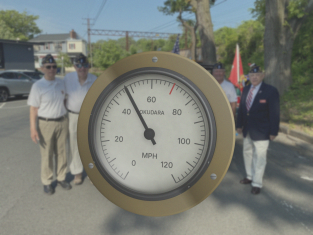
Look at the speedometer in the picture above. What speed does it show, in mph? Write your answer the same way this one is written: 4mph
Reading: 48mph
